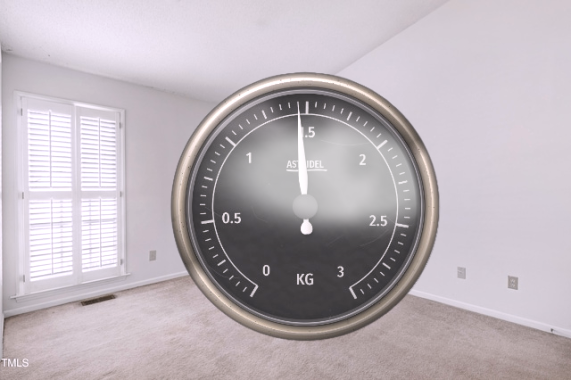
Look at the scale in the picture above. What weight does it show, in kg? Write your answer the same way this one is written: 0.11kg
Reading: 1.45kg
